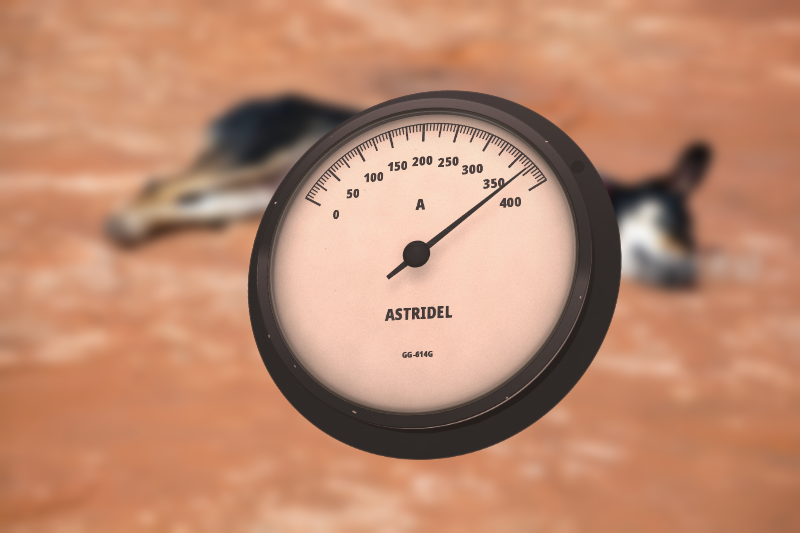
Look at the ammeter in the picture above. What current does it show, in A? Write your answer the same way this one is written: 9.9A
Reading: 375A
